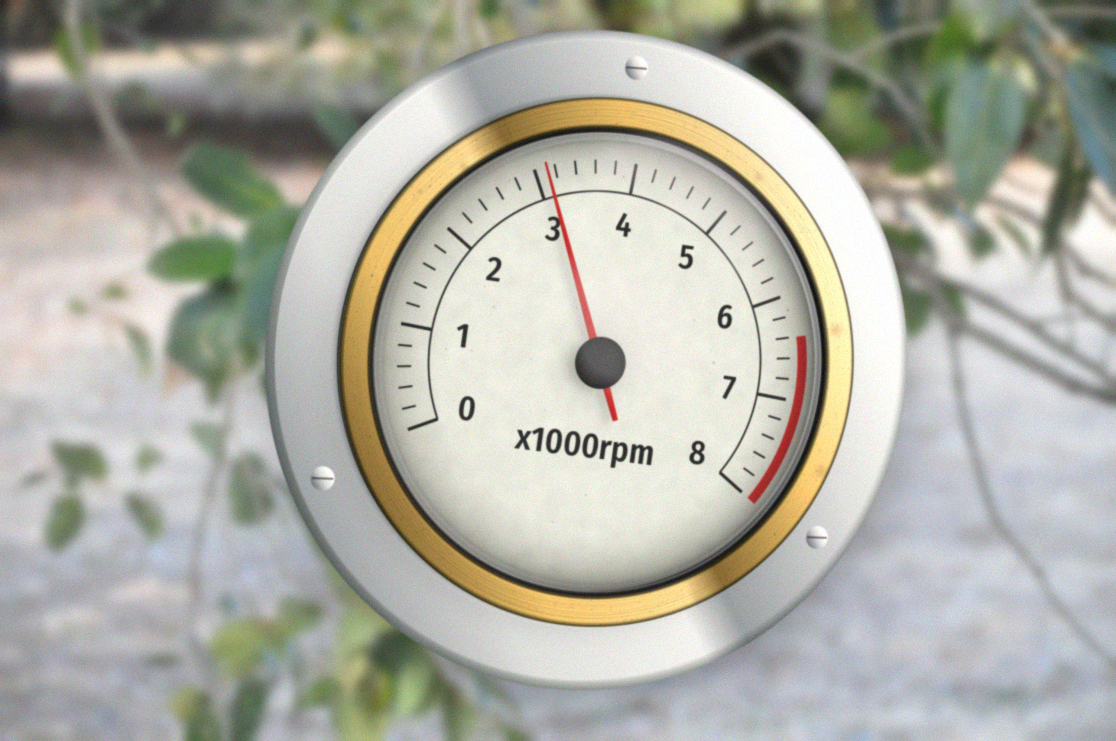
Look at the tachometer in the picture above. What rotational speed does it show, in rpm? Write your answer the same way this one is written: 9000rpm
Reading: 3100rpm
